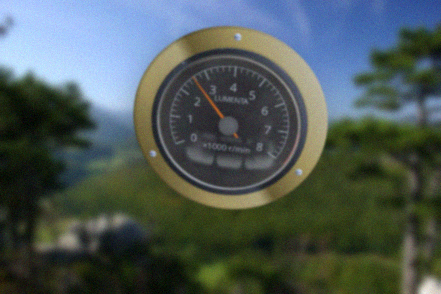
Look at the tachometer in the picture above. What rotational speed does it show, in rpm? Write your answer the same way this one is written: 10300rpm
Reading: 2600rpm
